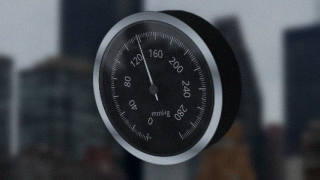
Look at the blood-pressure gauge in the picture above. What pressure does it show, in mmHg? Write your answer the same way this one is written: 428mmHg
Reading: 140mmHg
